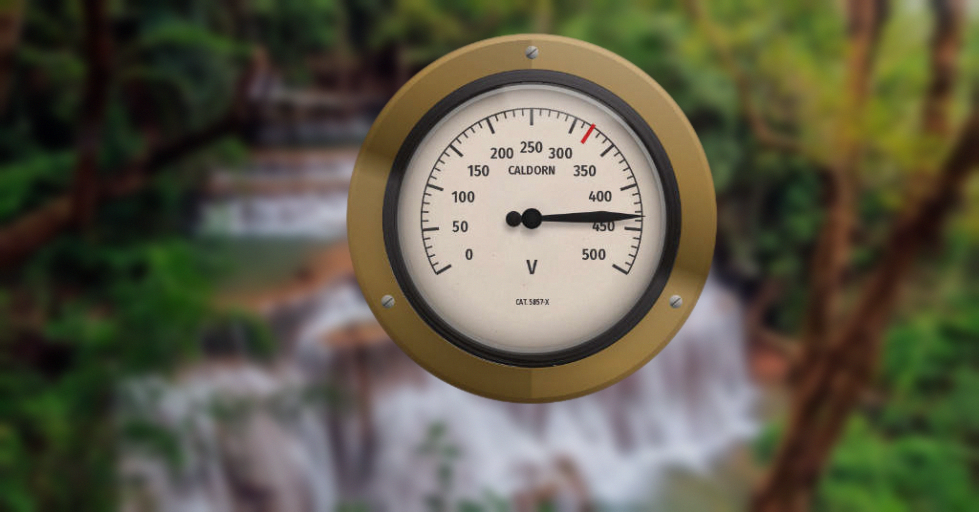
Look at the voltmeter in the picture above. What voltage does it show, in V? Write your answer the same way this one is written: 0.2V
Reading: 435V
